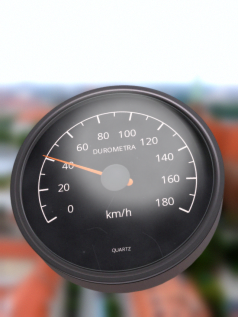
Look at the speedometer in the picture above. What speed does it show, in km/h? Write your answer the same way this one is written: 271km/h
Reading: 40km/h
